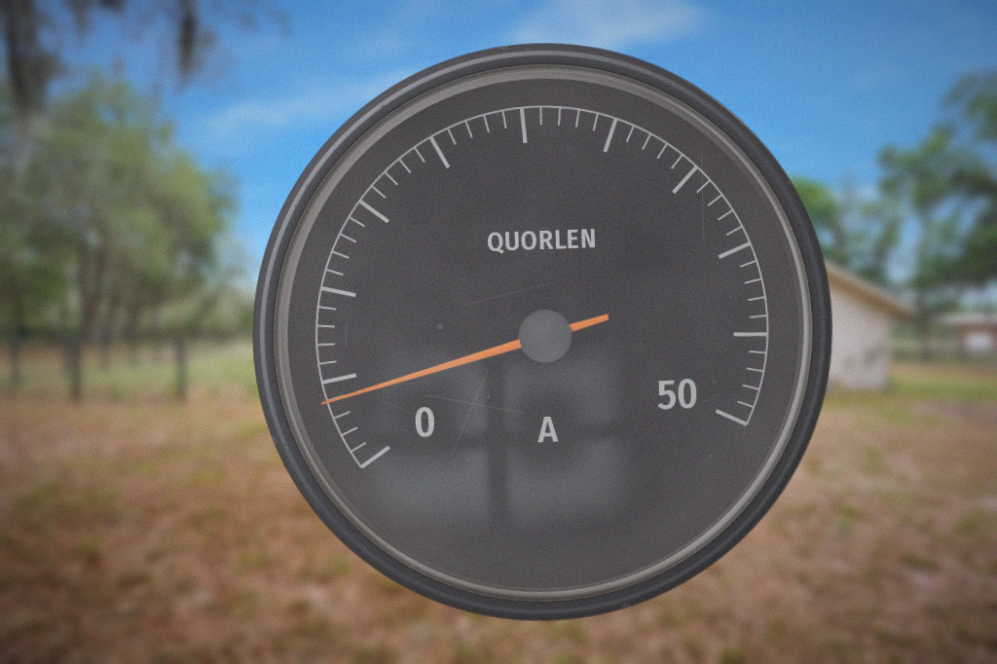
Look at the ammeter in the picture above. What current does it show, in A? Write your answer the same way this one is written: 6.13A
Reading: 4A
